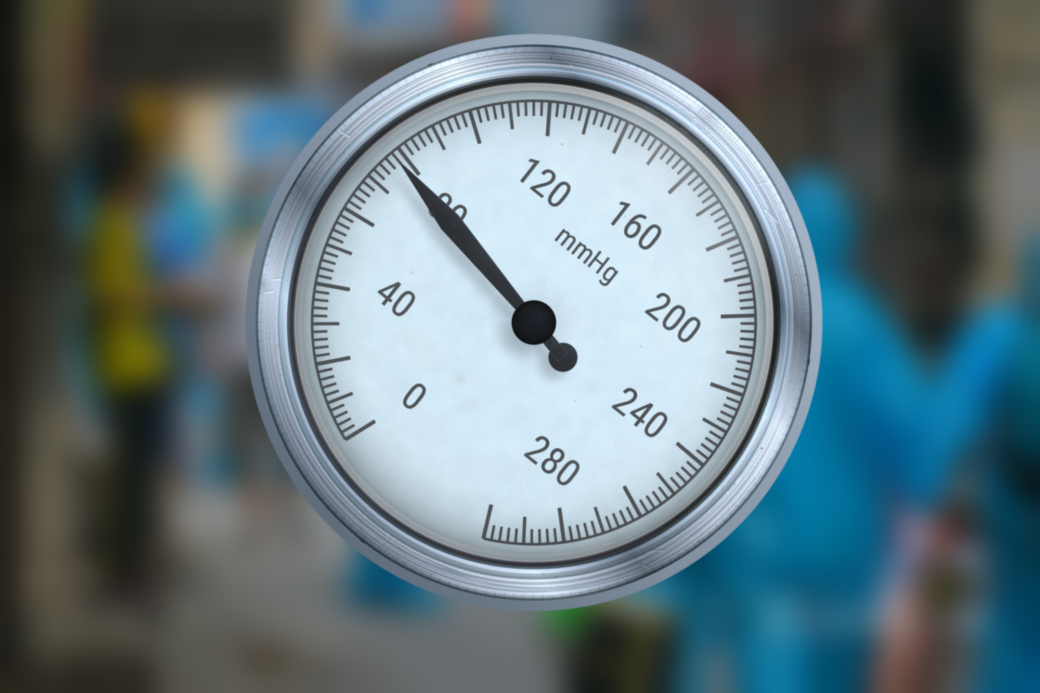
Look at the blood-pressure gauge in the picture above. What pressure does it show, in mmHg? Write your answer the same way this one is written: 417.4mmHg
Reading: 78mmHg
